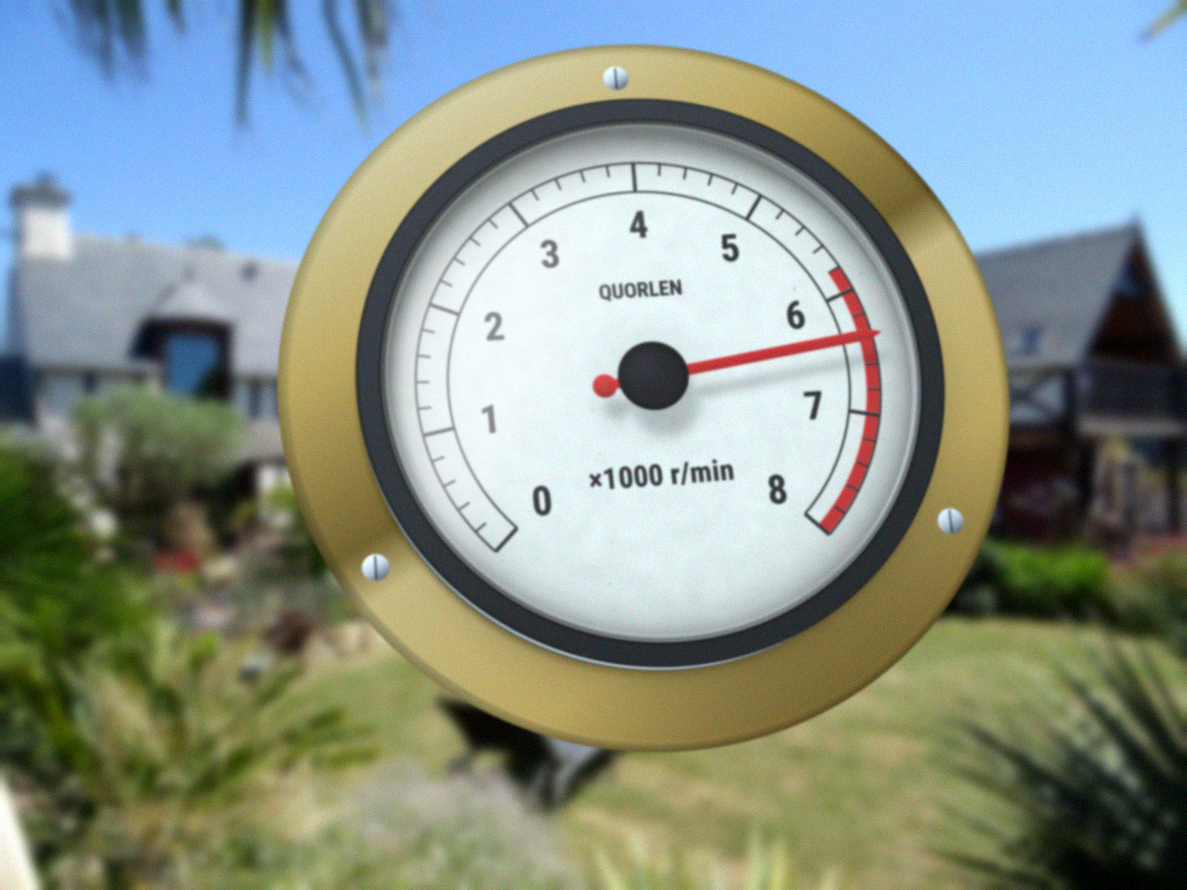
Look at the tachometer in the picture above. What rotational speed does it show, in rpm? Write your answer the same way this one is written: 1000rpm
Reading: 6400rpm
